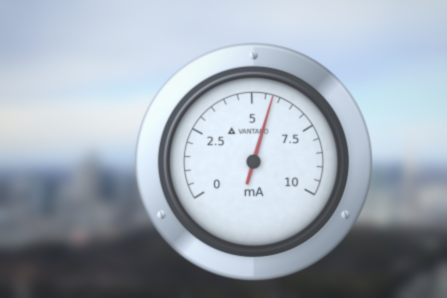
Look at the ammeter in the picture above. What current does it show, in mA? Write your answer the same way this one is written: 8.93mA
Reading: 5.75mA
